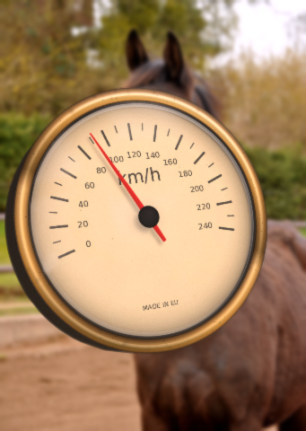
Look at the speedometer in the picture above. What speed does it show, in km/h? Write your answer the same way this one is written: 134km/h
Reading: 90km/h
